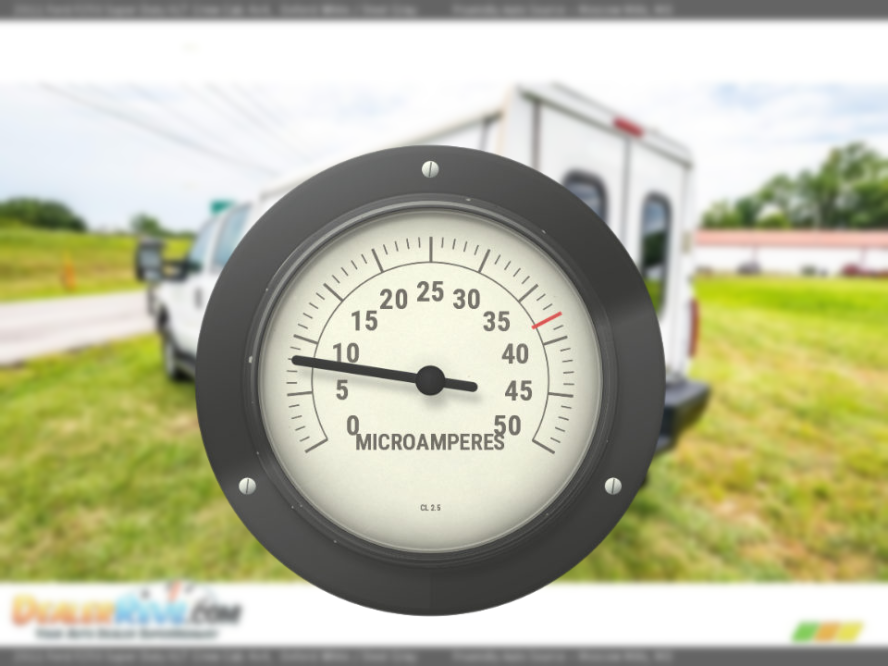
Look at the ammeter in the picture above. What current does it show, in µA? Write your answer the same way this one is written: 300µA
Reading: 8µA
